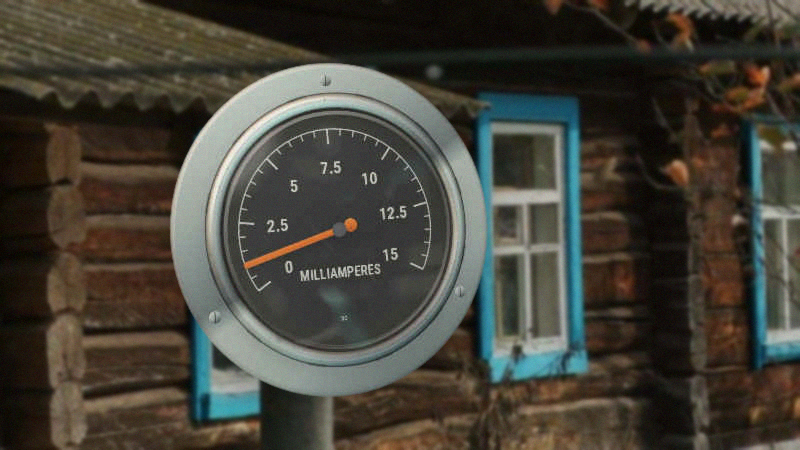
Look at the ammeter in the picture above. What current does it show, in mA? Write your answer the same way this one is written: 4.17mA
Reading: 1mA
